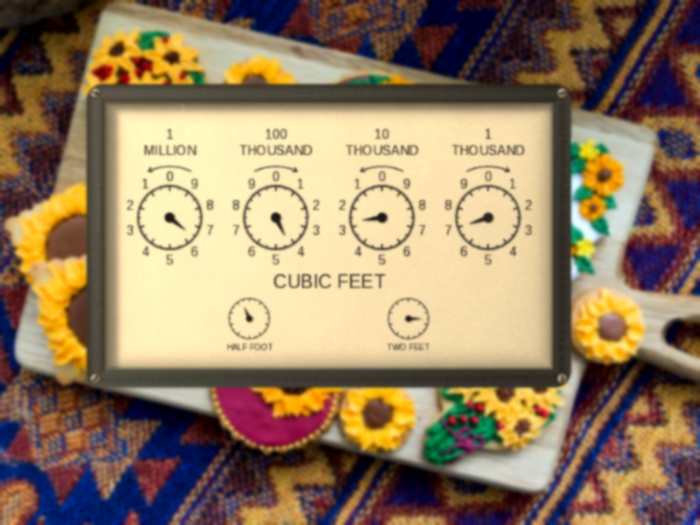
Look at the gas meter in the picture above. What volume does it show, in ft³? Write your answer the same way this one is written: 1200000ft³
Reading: 642700ft³
